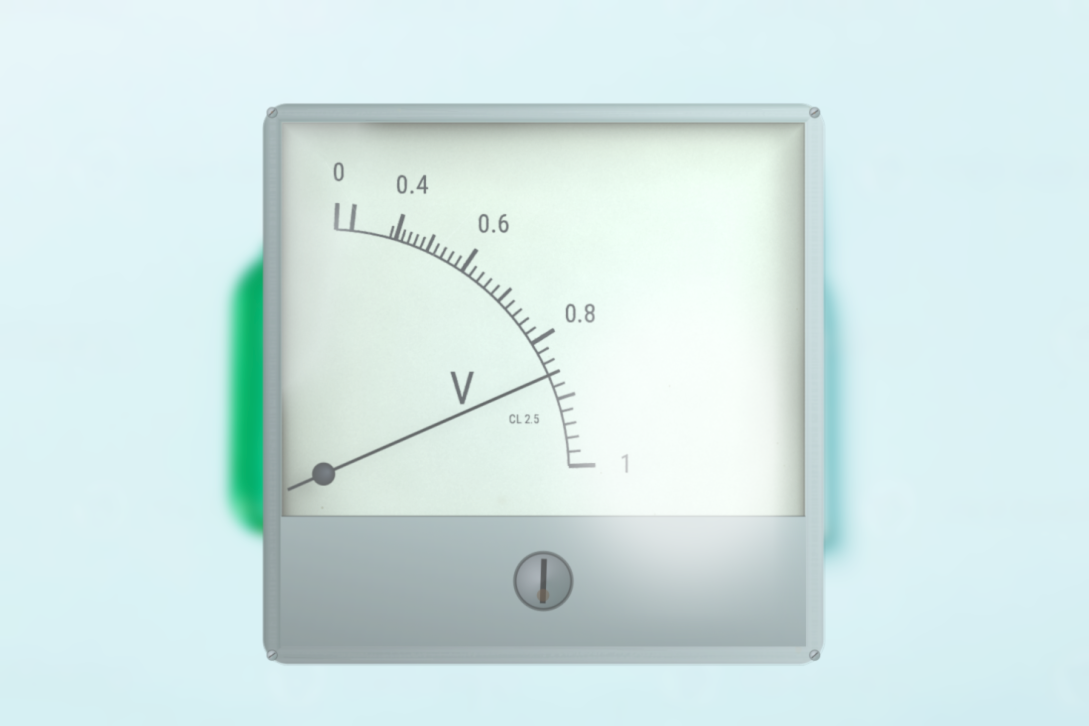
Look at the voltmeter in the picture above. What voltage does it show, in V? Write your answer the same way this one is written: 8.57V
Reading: 0.86V
